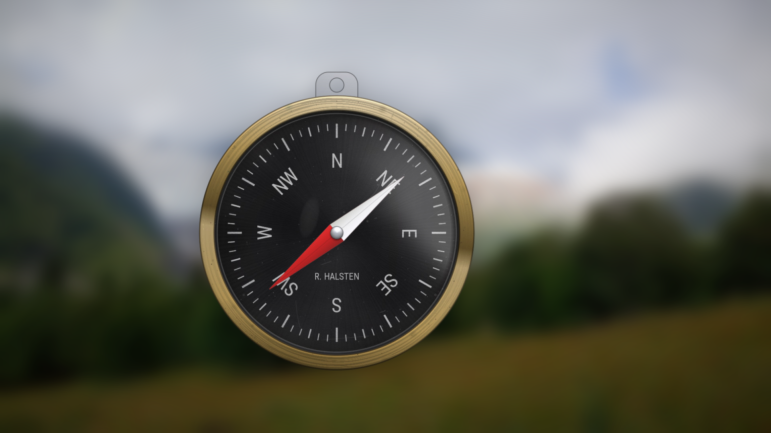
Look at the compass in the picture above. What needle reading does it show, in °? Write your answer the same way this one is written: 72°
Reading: 230°
